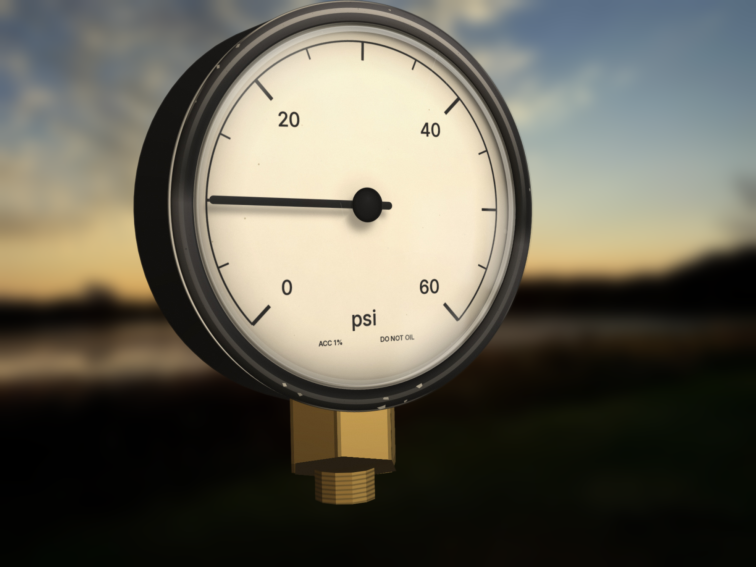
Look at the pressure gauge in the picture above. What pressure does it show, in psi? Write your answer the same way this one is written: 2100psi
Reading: 10psi
